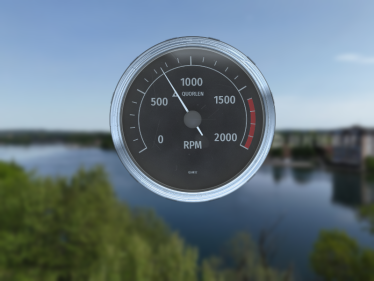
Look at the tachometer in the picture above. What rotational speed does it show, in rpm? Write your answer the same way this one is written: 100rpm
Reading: 750rpm
